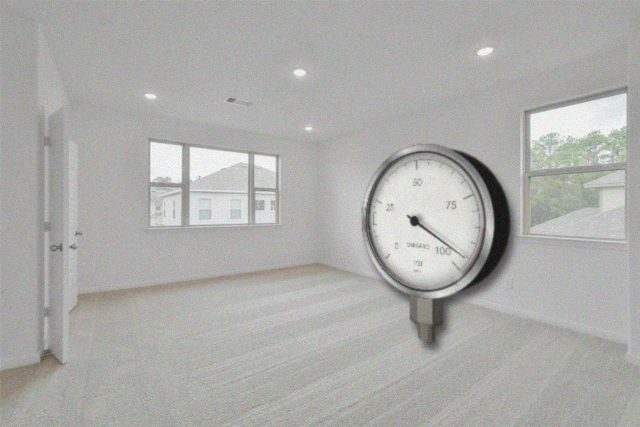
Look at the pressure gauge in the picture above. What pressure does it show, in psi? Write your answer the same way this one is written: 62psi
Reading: 95psi
